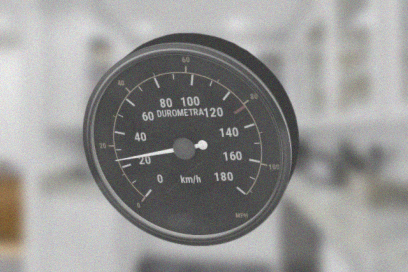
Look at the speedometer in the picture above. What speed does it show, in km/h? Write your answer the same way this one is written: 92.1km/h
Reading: 25km/h
